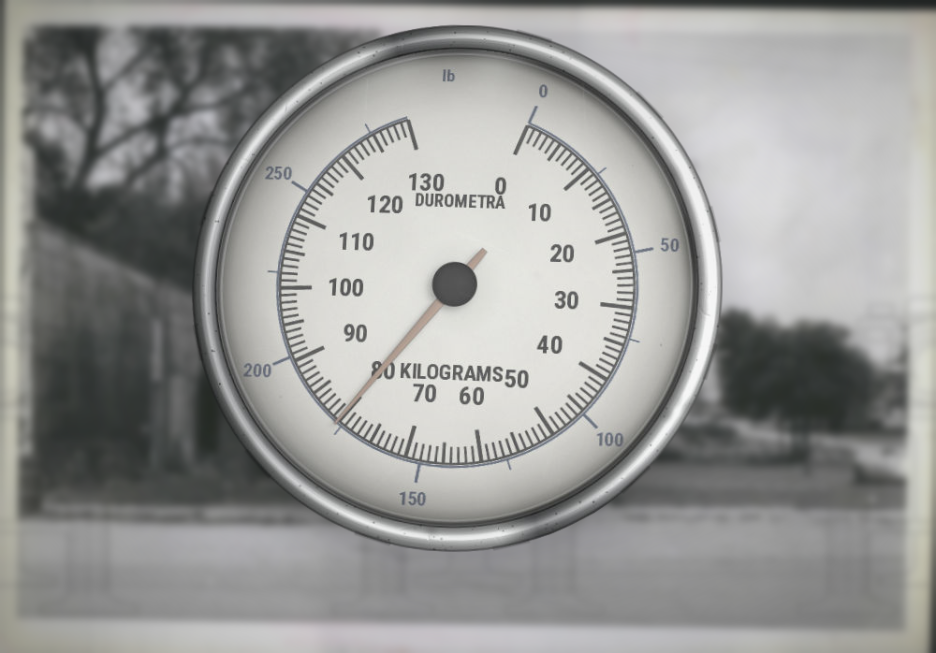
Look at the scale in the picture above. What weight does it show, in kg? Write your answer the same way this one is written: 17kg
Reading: 80kg
